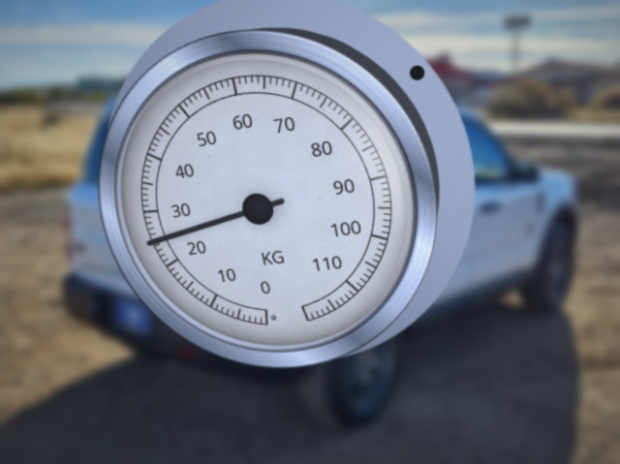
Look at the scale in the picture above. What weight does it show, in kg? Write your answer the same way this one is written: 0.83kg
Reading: 25kg
